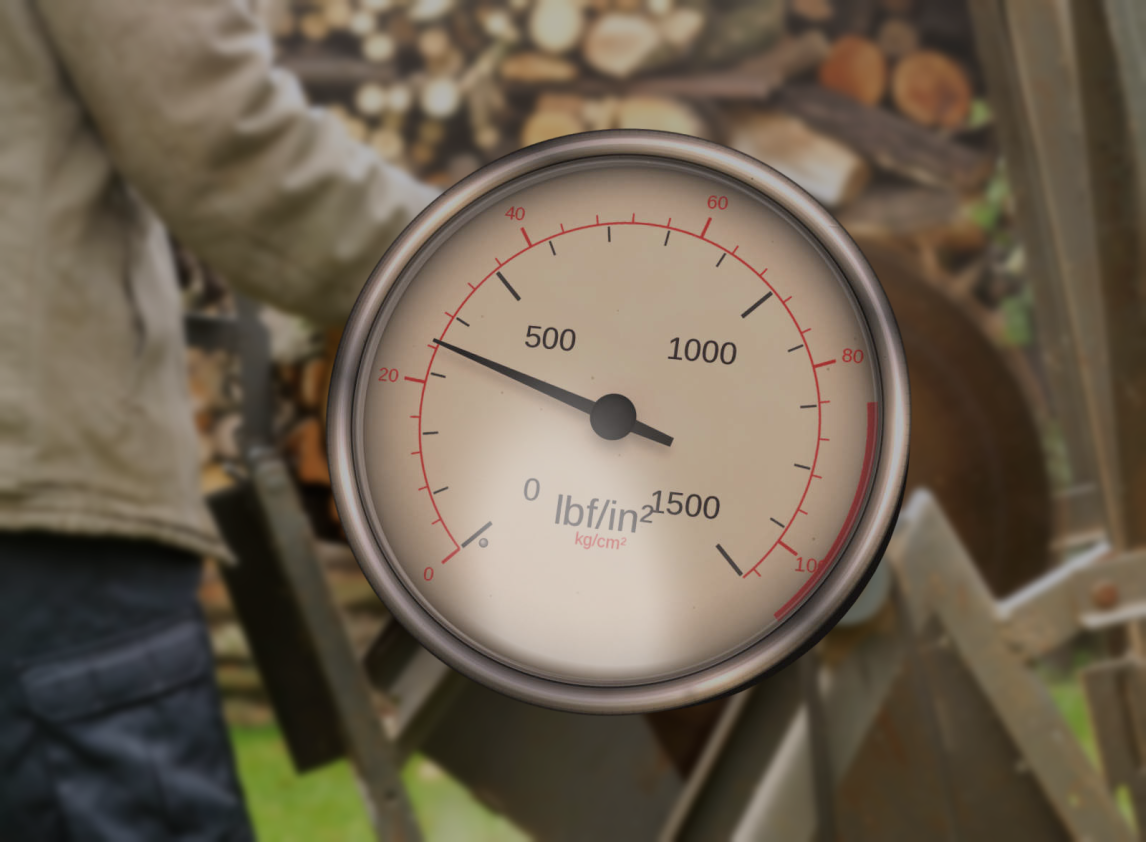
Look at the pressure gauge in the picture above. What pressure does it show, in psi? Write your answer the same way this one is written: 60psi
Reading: 350psi
